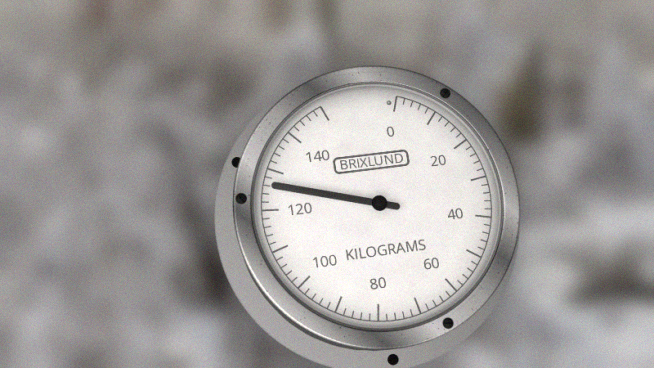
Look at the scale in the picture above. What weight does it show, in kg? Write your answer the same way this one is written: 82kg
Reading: 126kg
